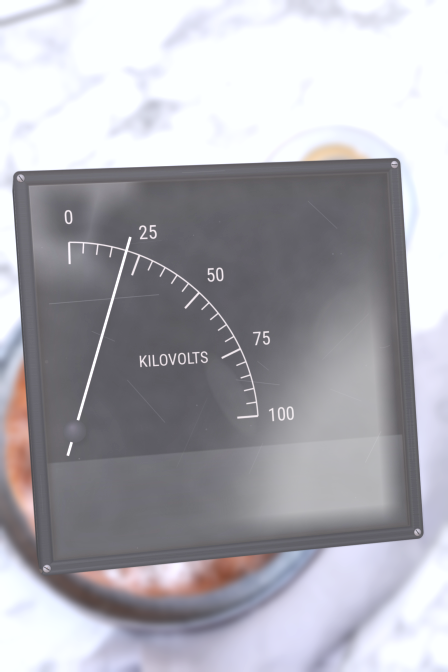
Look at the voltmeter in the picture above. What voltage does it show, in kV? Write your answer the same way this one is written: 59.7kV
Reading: 20kV
